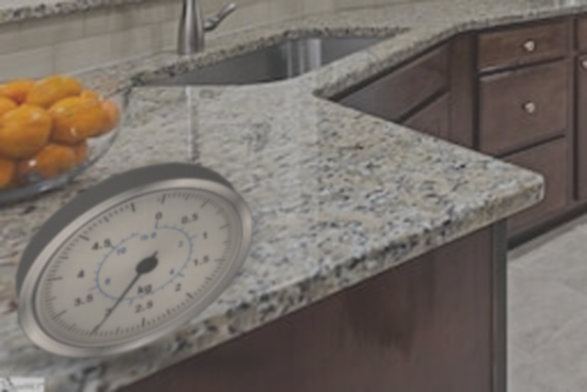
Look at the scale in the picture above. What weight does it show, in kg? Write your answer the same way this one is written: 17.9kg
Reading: 3kg
